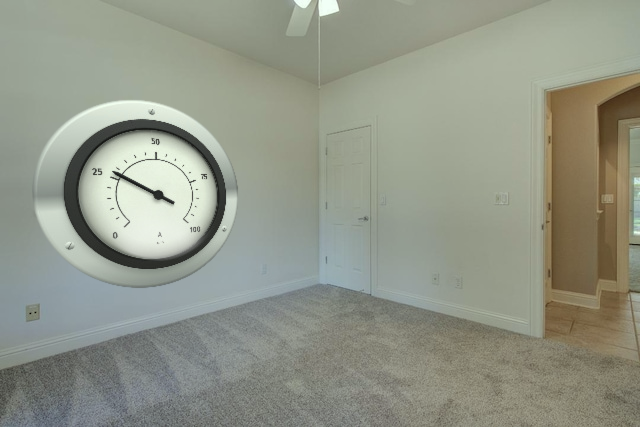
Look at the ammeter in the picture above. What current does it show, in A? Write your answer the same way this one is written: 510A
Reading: 27.5A
